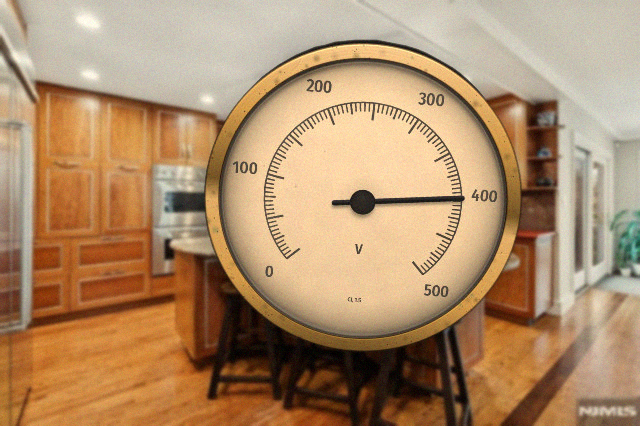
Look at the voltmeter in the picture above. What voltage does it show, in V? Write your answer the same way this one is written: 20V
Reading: 400V
